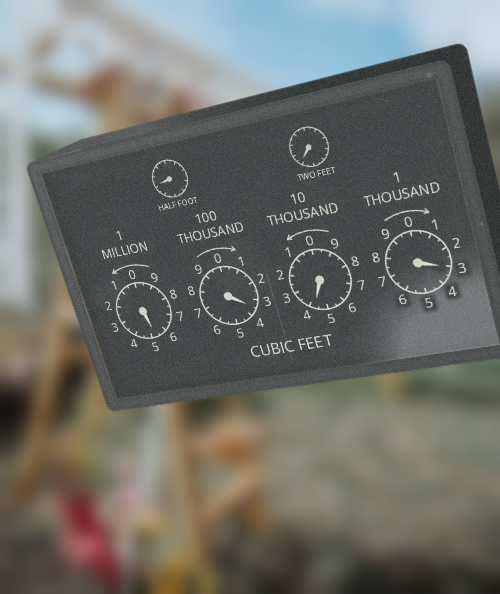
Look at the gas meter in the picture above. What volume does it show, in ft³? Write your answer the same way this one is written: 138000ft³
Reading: 534300ft³
